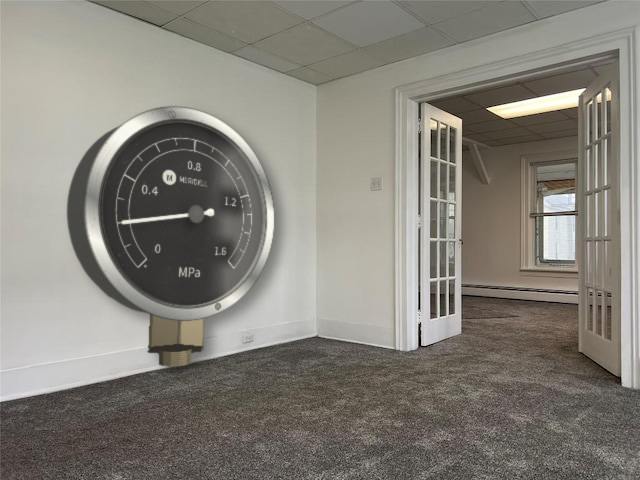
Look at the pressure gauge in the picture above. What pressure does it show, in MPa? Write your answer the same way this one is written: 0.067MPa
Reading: 0.2MPa
